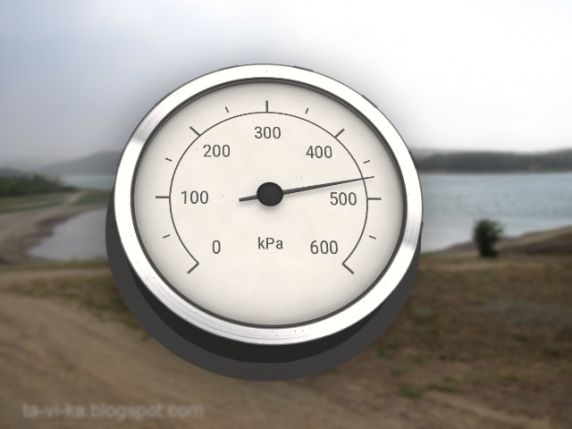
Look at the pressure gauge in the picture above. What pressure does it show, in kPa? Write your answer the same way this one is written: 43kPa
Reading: 475kPa
